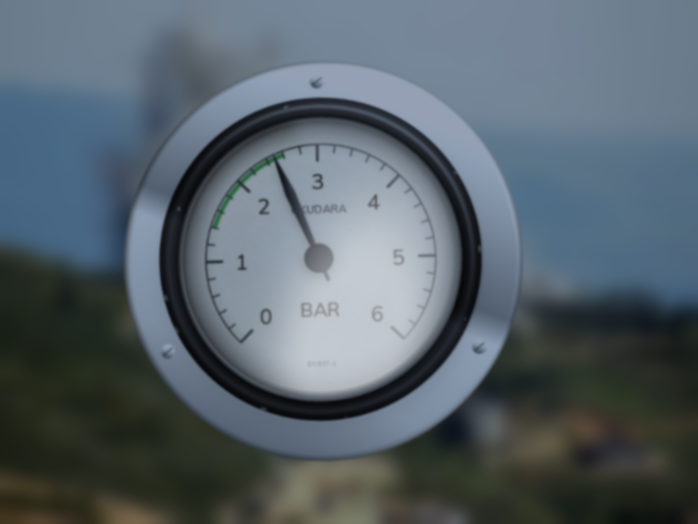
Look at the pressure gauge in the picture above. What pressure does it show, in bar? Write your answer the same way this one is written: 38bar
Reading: 2.5bar
